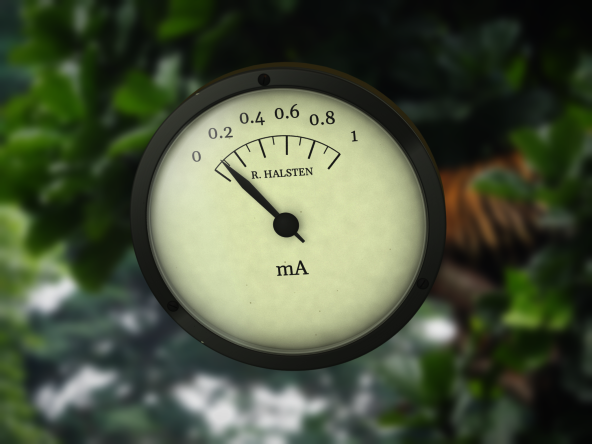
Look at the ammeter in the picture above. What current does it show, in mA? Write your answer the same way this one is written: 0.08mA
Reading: 0.1mA
